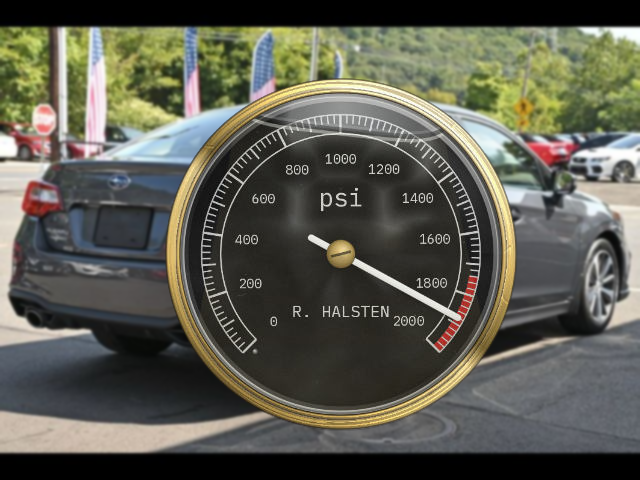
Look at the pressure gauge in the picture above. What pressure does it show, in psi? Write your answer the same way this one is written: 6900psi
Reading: 1880psi
